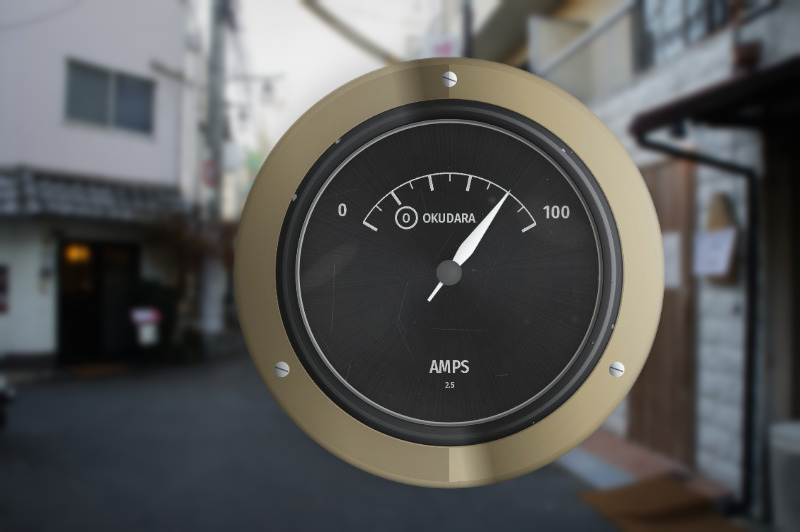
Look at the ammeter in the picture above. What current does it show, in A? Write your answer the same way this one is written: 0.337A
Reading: 80A
